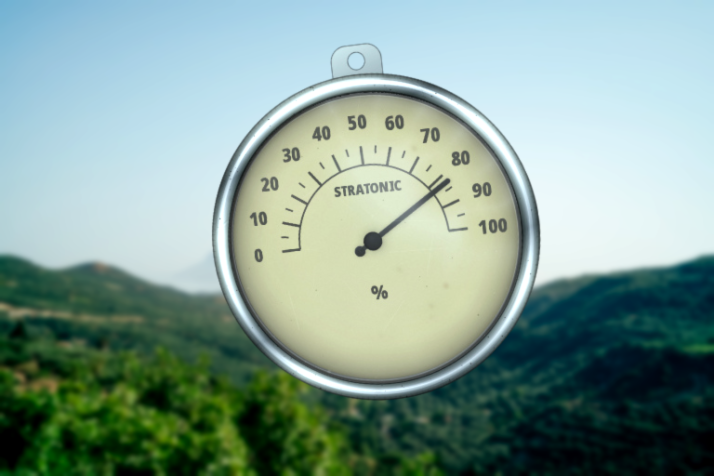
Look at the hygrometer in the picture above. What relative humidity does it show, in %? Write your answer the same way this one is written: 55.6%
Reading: 82.5%
